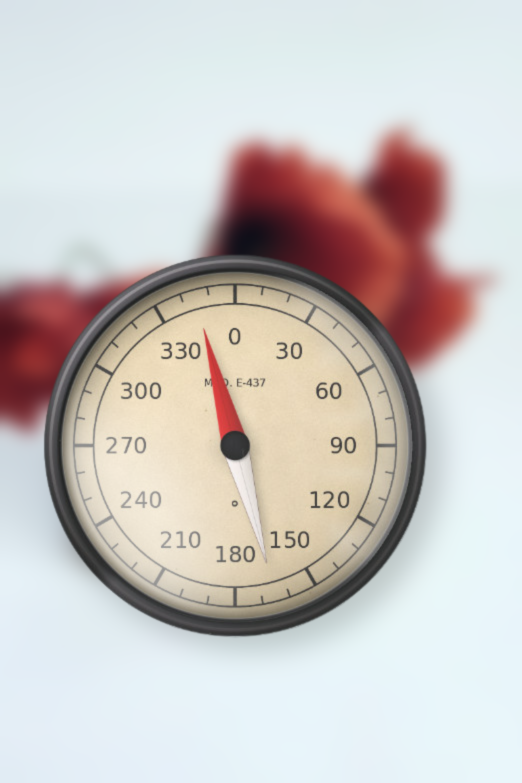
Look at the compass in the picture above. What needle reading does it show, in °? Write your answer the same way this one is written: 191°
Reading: 345°
